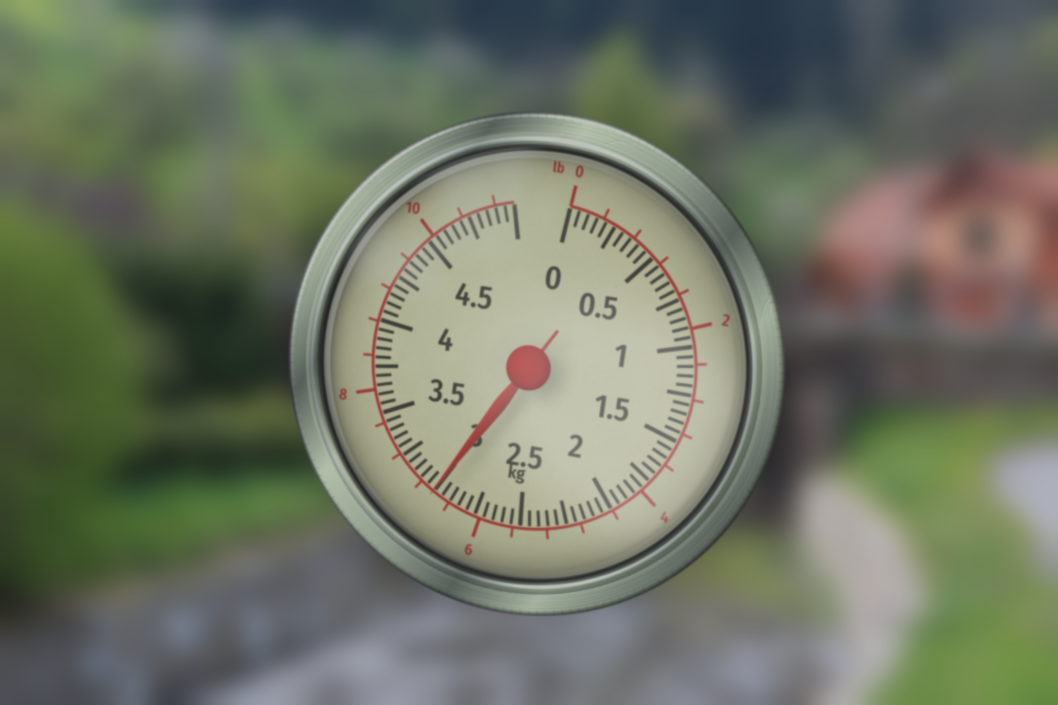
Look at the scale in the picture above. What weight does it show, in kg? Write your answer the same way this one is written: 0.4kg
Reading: 3kg
